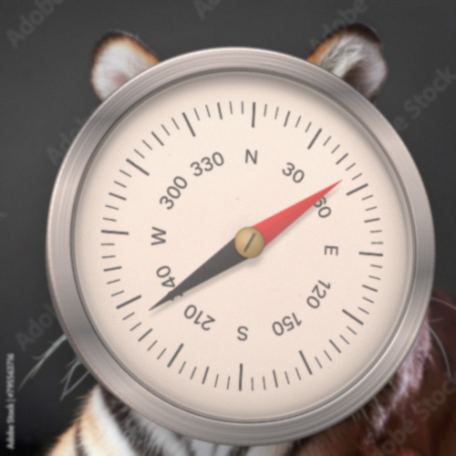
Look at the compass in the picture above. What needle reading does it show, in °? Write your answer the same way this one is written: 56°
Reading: 52.5°
